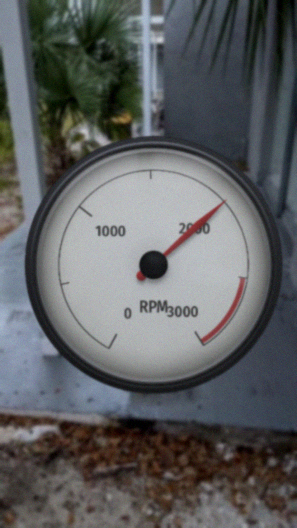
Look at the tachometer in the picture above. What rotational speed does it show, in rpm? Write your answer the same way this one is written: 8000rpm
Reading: 2000rpm
